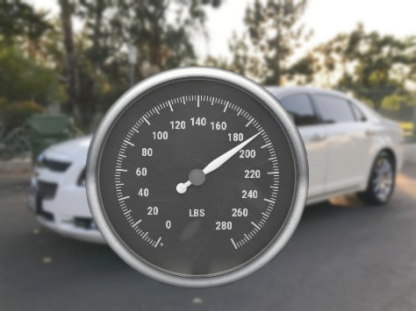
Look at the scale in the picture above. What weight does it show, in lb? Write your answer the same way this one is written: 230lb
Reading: 190lb
